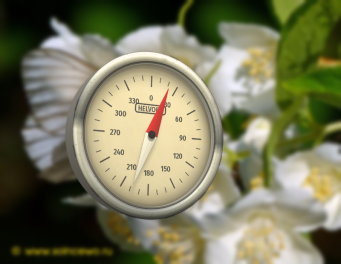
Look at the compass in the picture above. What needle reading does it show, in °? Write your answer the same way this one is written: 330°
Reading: 20°
